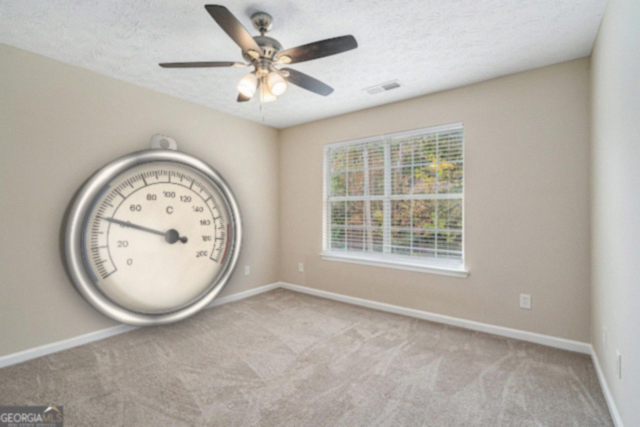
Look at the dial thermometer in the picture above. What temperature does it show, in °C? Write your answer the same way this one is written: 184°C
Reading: 40°C
